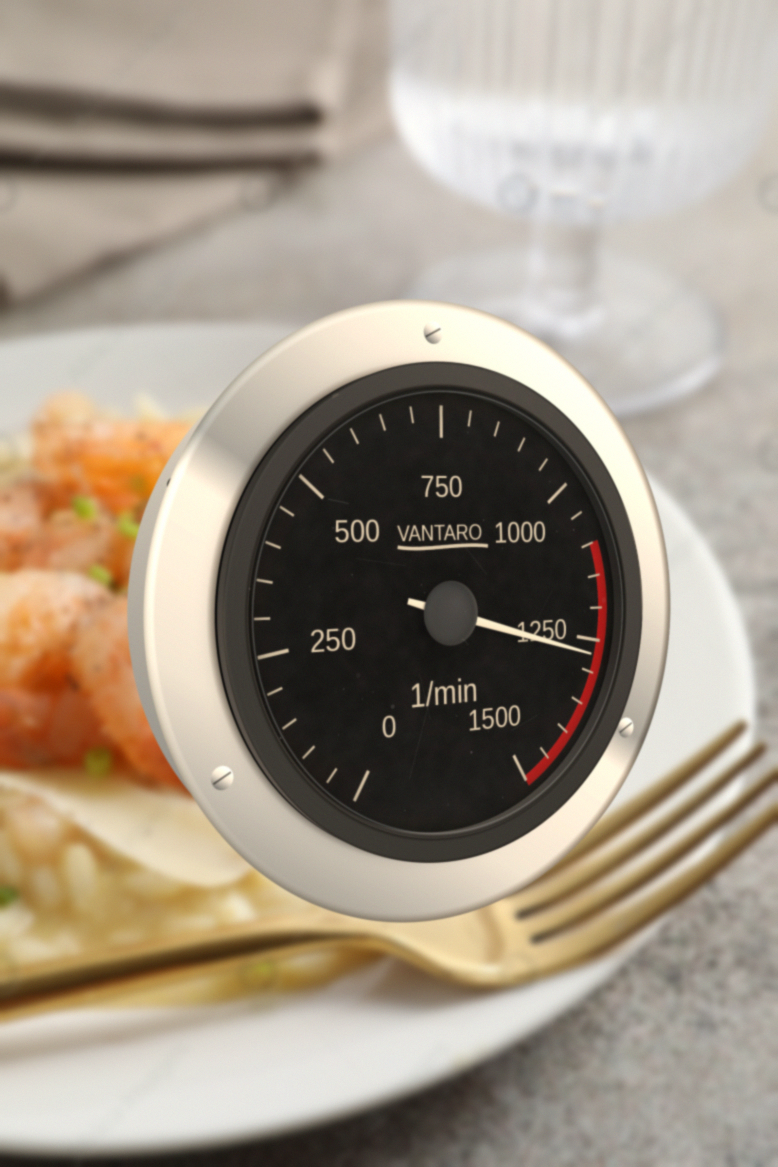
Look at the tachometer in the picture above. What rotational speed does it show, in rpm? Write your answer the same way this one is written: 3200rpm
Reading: 1275rpm
